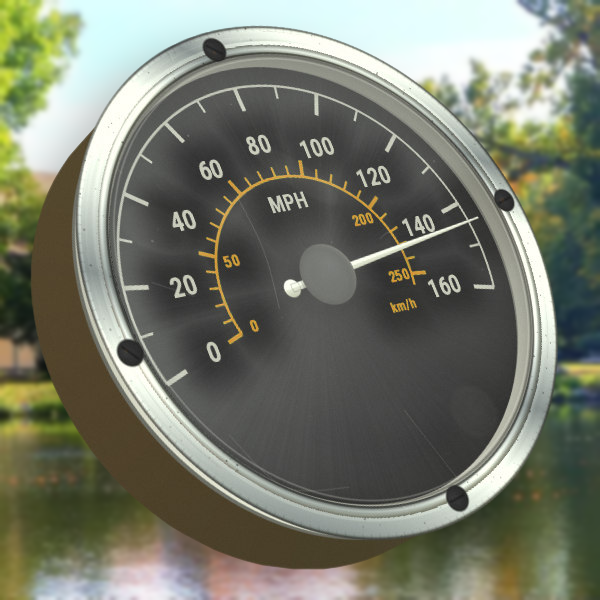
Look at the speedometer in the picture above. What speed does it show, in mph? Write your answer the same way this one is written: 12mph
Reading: 145mph
